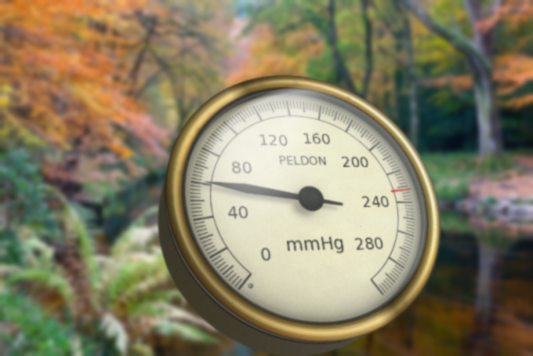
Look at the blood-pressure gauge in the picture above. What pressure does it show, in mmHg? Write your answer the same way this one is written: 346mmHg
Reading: 60mmHg
